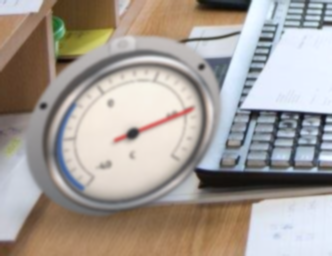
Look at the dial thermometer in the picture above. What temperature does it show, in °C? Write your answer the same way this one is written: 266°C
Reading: 40°C
